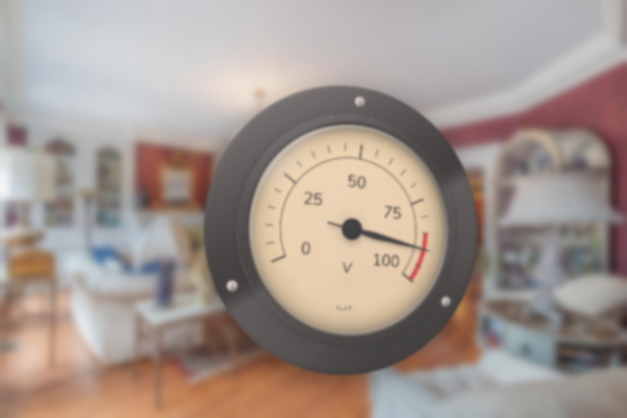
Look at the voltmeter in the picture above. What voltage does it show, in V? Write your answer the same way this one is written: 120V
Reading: 90V
